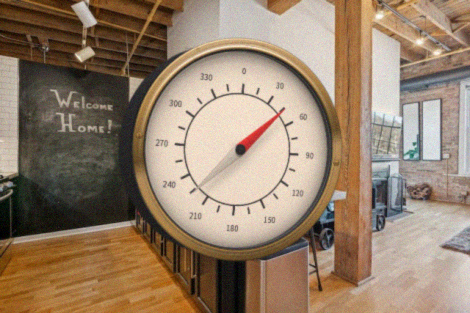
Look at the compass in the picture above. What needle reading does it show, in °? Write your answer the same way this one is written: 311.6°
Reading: 45°
